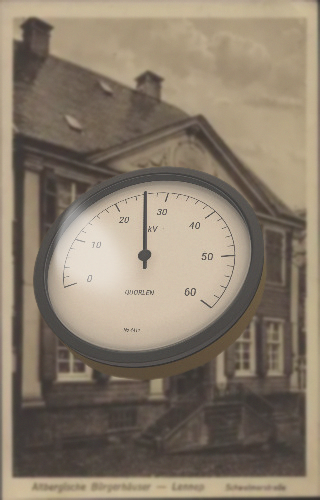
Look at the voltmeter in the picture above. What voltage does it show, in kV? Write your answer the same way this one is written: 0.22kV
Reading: 26kV
